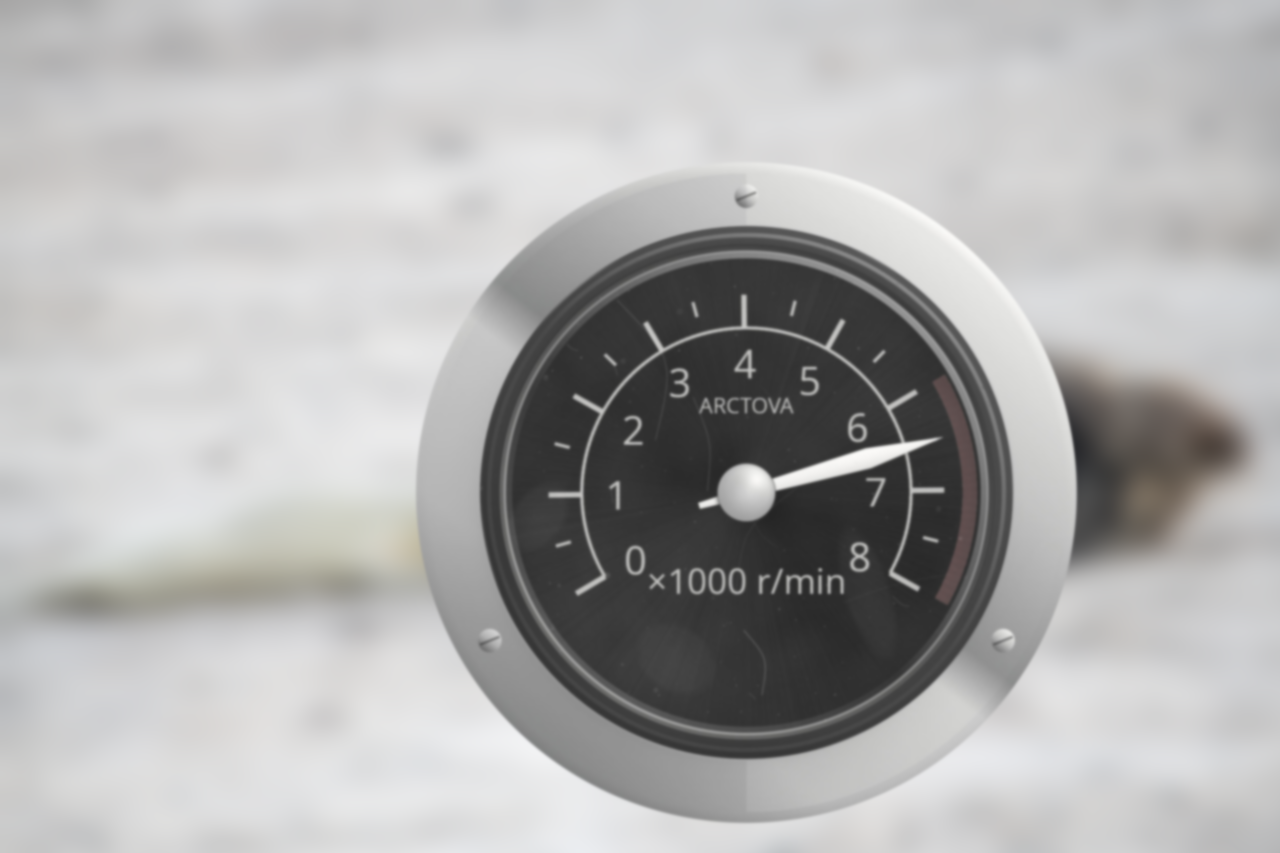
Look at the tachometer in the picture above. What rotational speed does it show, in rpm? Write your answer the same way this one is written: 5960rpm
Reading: 6500rpm
